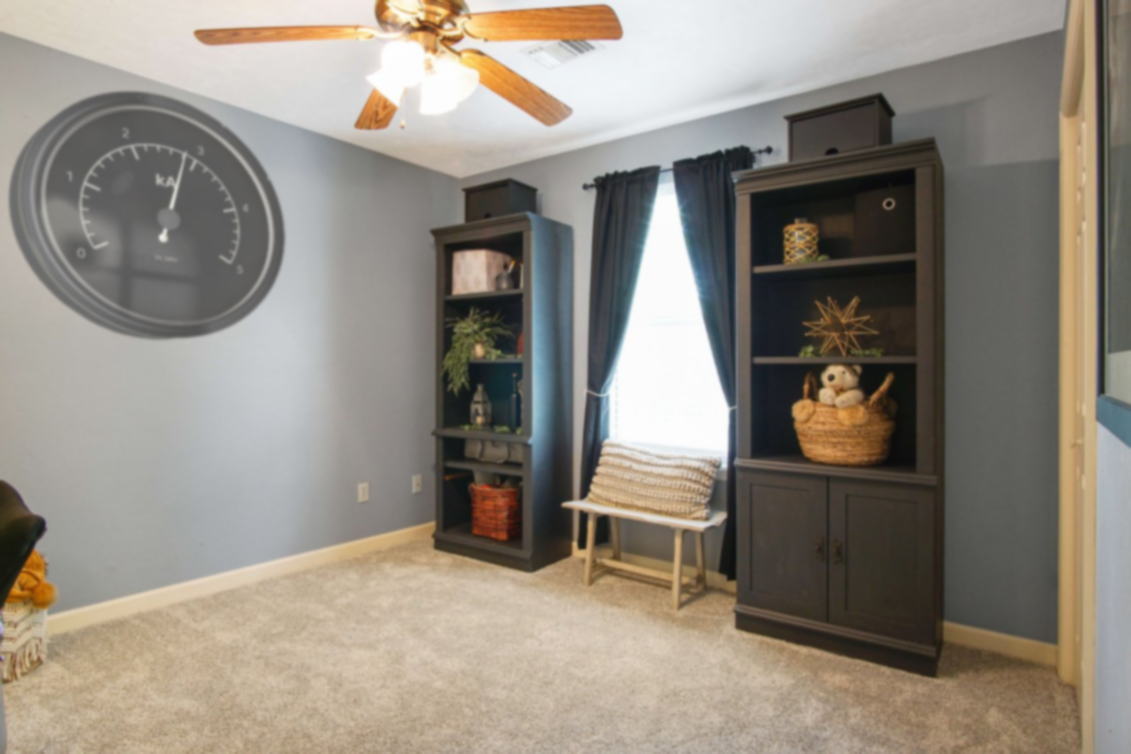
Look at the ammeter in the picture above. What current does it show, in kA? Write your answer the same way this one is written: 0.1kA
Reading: 2.8kA
